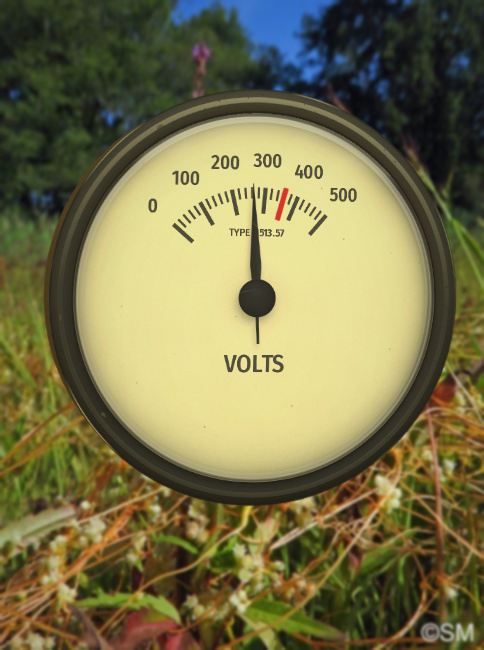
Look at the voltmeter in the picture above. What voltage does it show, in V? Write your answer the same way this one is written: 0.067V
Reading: 260V
